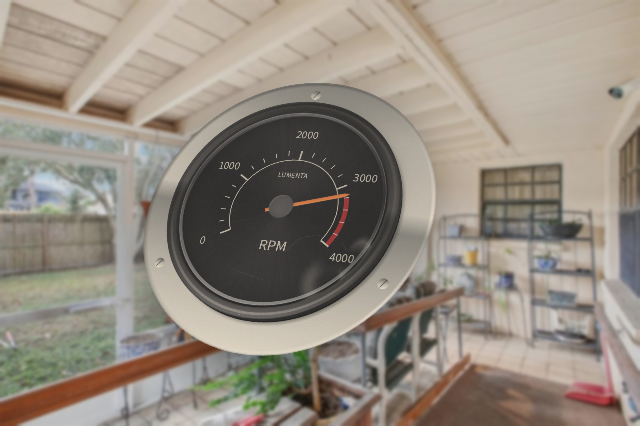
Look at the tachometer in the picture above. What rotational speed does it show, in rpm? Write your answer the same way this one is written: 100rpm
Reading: 3200rpm
